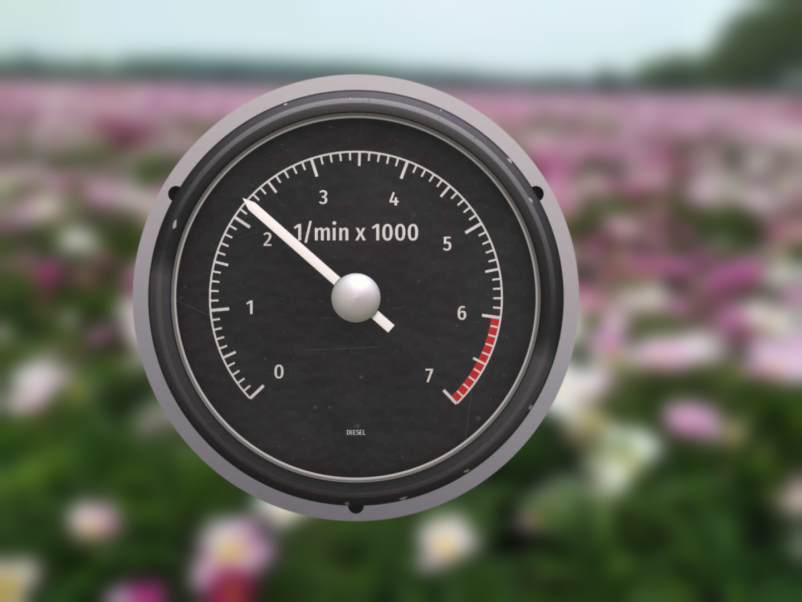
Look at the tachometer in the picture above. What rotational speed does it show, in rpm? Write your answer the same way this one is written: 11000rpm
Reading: 2200rpm
